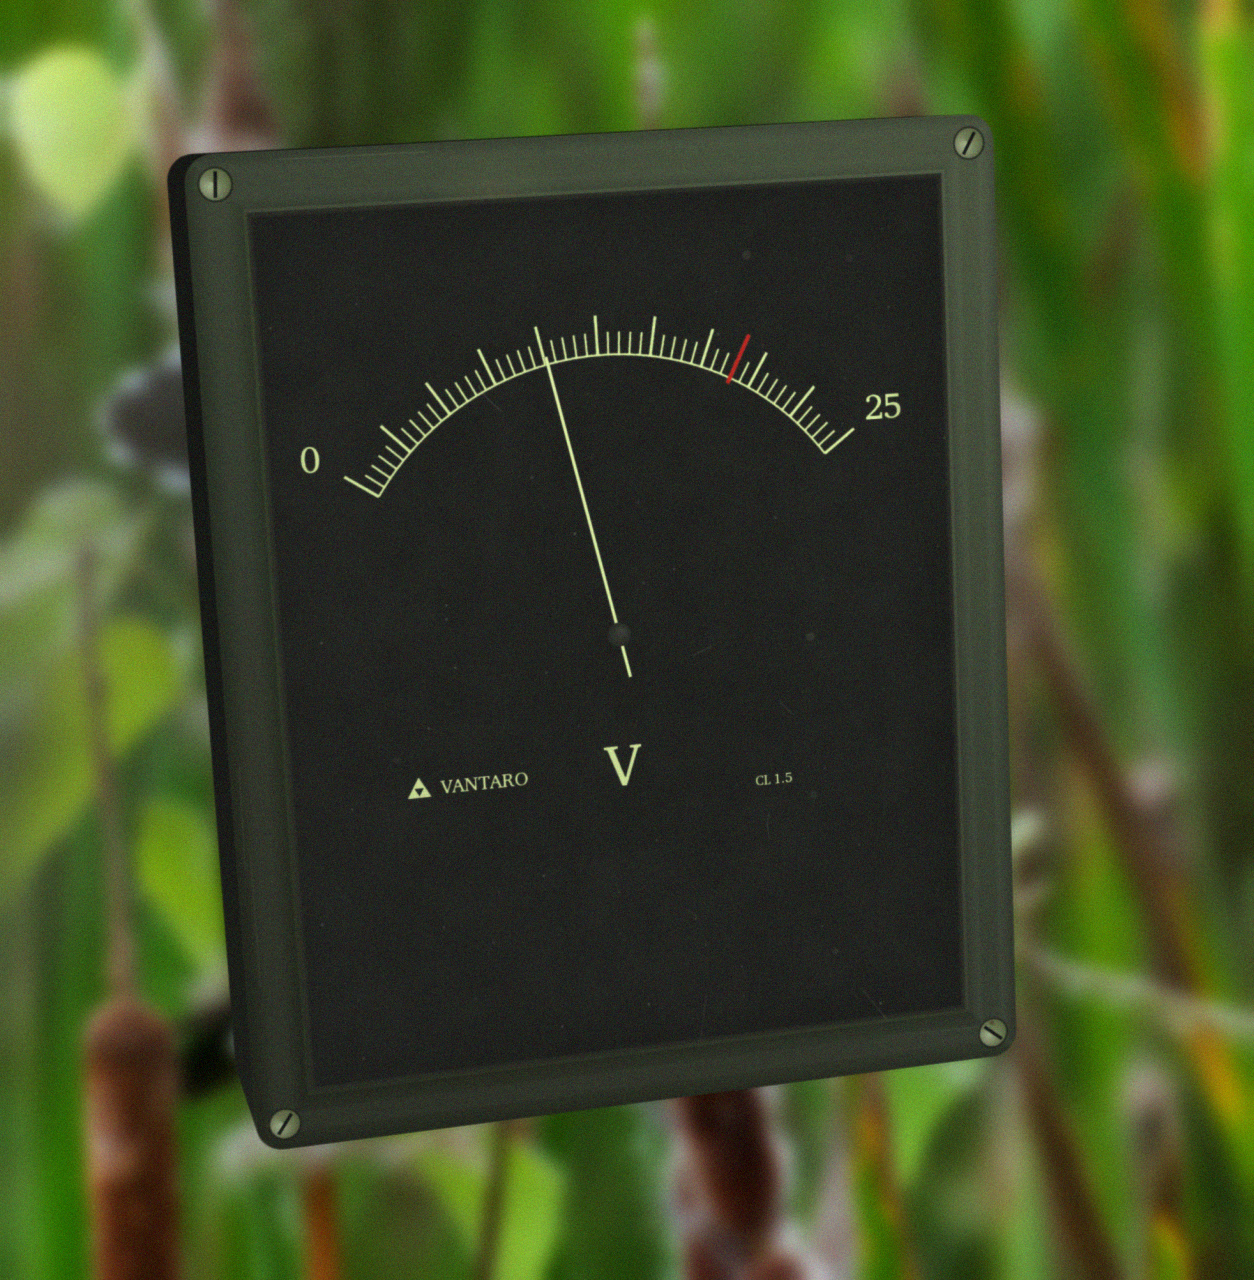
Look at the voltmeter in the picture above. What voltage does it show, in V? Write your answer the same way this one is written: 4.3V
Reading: 10V
